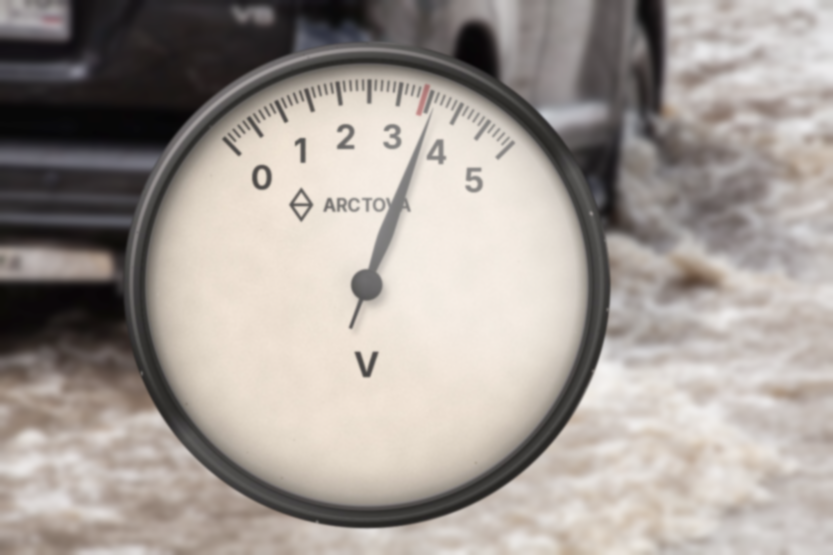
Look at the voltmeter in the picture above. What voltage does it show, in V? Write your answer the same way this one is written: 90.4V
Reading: 3.6V
